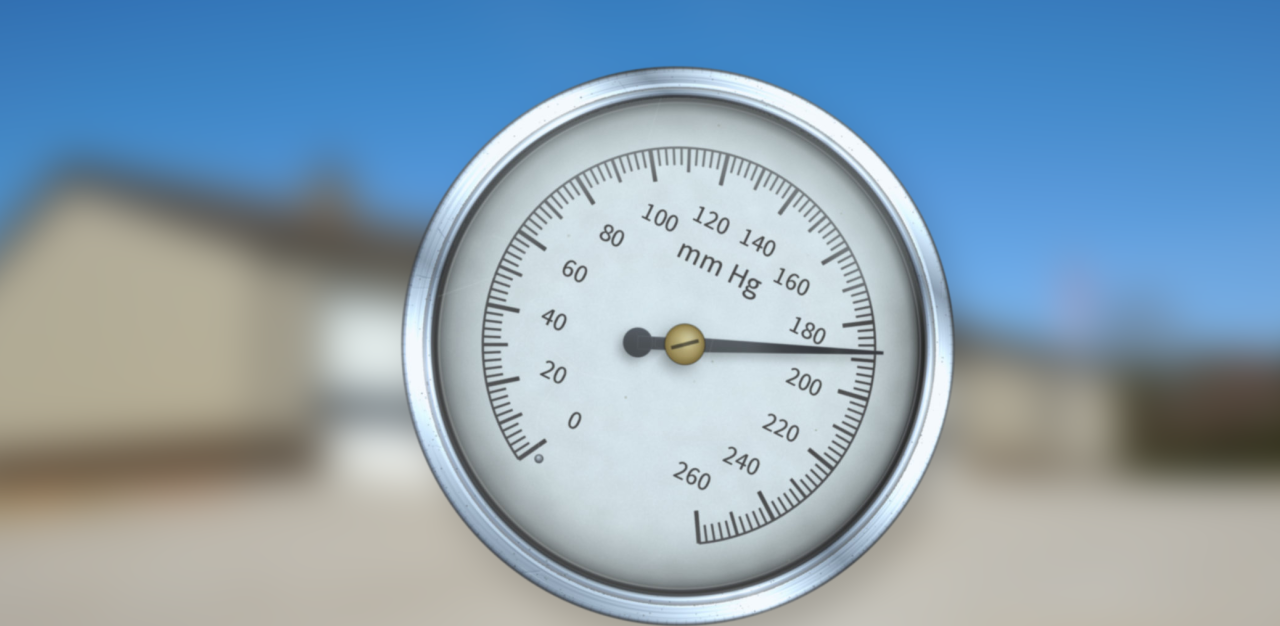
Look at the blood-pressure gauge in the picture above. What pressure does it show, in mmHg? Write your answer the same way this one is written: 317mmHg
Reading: 188mmHg
